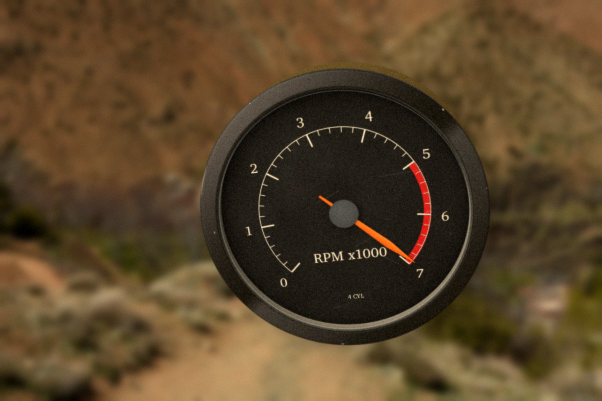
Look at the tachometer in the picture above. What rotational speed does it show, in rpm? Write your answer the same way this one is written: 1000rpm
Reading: 6900rpm
